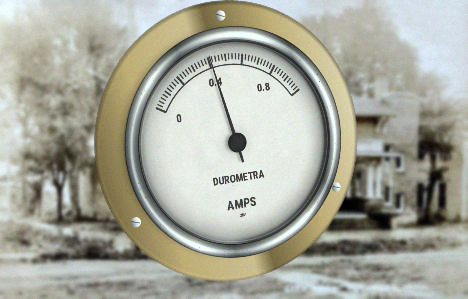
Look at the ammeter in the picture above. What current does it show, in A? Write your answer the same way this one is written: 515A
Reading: 0.4A
